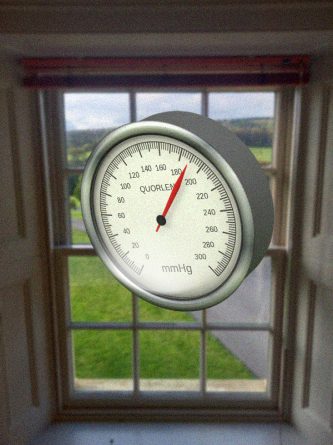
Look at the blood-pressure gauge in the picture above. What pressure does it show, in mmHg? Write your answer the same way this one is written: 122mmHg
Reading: 190mmHg
